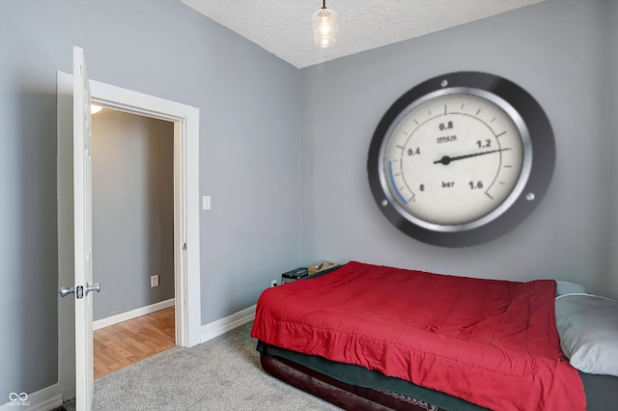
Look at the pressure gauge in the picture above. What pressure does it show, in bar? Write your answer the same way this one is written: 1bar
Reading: 1.3bar
